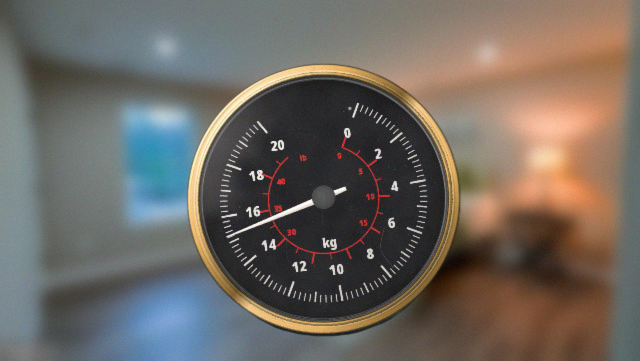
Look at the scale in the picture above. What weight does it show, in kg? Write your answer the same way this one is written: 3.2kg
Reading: 15.2kg
